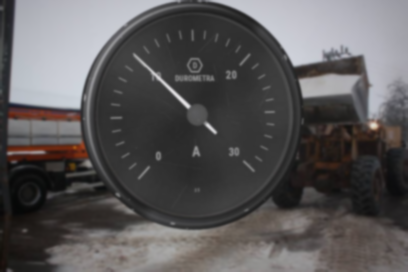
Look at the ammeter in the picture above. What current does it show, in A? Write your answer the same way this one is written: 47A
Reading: 10A
